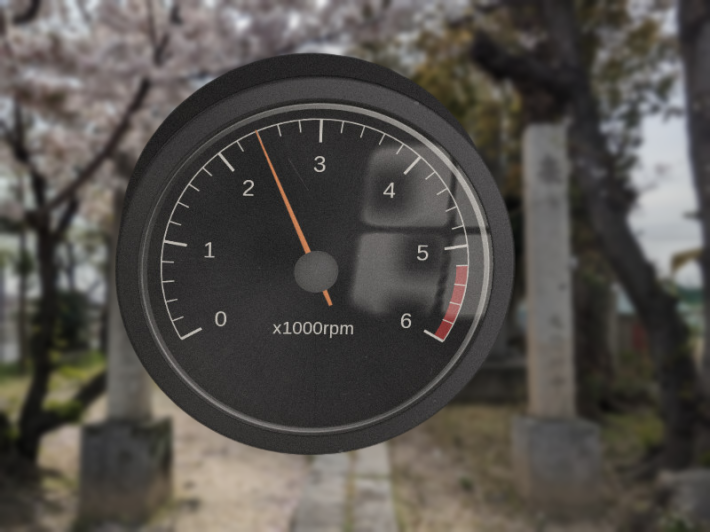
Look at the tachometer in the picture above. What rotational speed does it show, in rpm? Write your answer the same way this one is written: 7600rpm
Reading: 2400rpm
